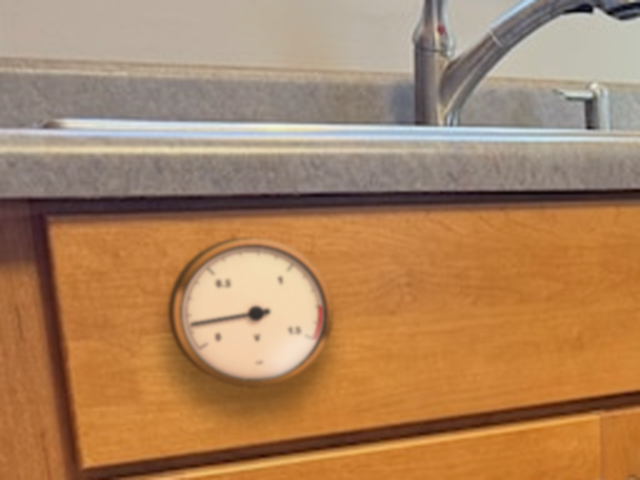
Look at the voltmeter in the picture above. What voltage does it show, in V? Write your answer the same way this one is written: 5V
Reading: 0.15V
